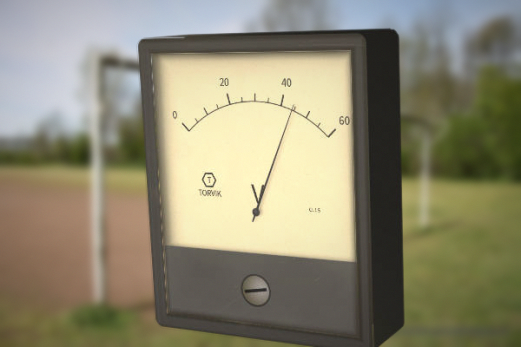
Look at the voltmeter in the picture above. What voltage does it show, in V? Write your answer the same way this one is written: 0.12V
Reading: 45V
